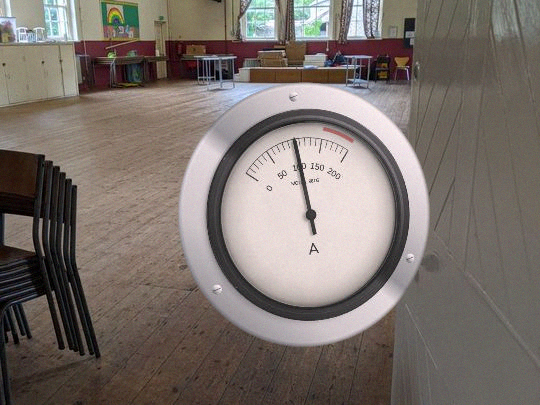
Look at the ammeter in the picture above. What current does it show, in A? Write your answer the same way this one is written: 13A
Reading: 100A
